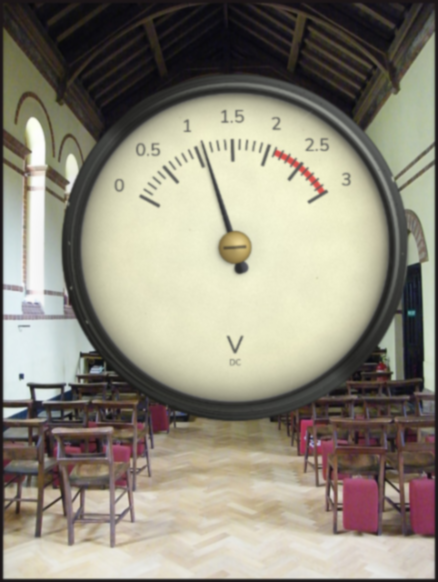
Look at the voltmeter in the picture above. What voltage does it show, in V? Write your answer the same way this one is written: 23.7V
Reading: 1.1V
